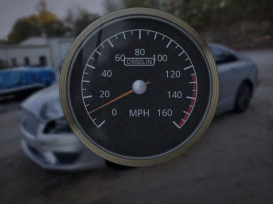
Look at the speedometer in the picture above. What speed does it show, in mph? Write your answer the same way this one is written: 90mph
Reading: 10mph
